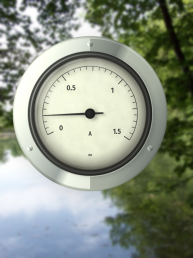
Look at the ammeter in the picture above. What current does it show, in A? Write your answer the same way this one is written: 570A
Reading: 0.15A
